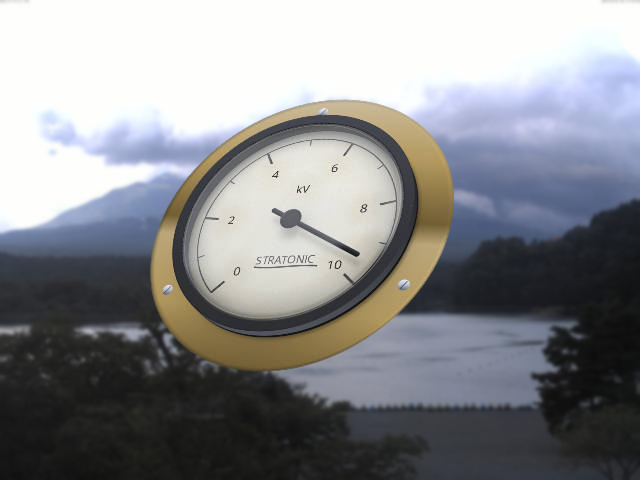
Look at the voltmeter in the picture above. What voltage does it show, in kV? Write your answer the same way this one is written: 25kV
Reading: 9.5kV
